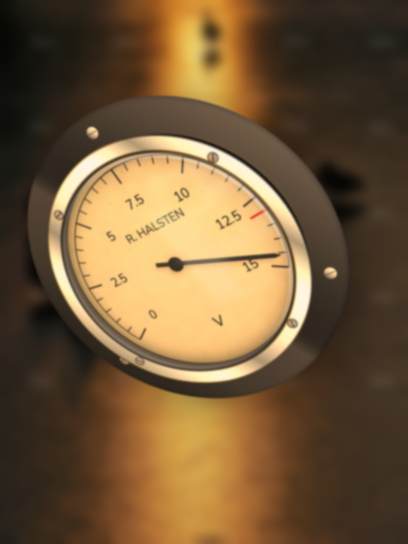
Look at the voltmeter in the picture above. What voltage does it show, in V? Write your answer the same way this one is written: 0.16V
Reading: 14.5V
